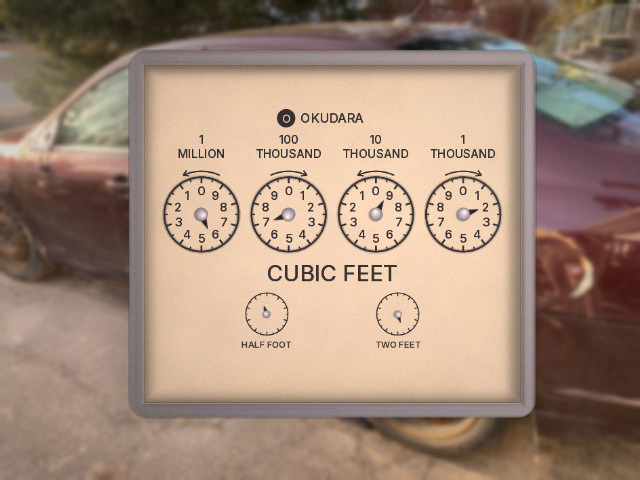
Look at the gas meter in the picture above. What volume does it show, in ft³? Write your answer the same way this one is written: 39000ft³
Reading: 569200ft³
